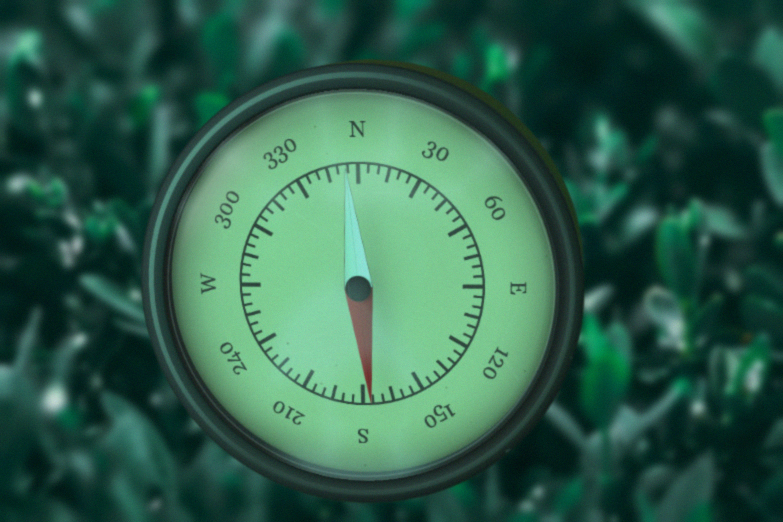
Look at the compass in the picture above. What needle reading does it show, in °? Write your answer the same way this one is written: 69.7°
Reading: 175°
